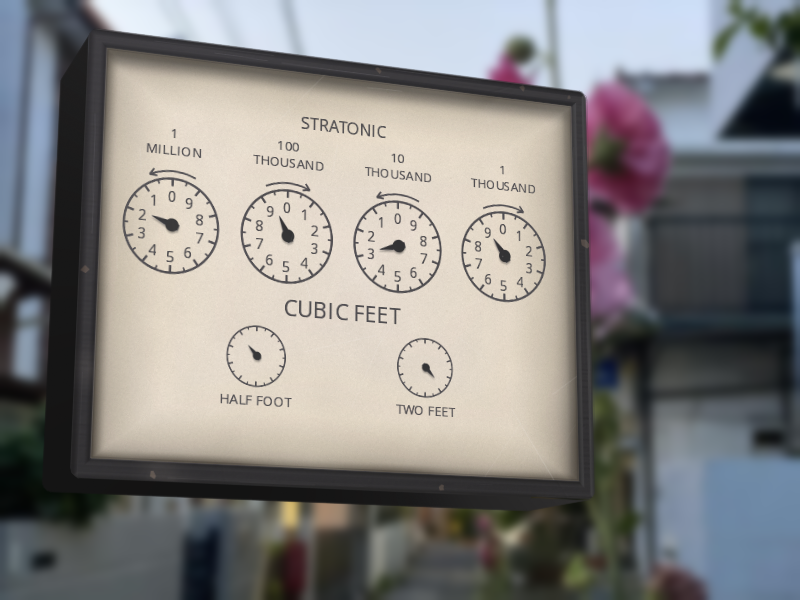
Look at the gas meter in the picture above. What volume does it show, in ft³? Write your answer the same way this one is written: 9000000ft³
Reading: 192900ft³
